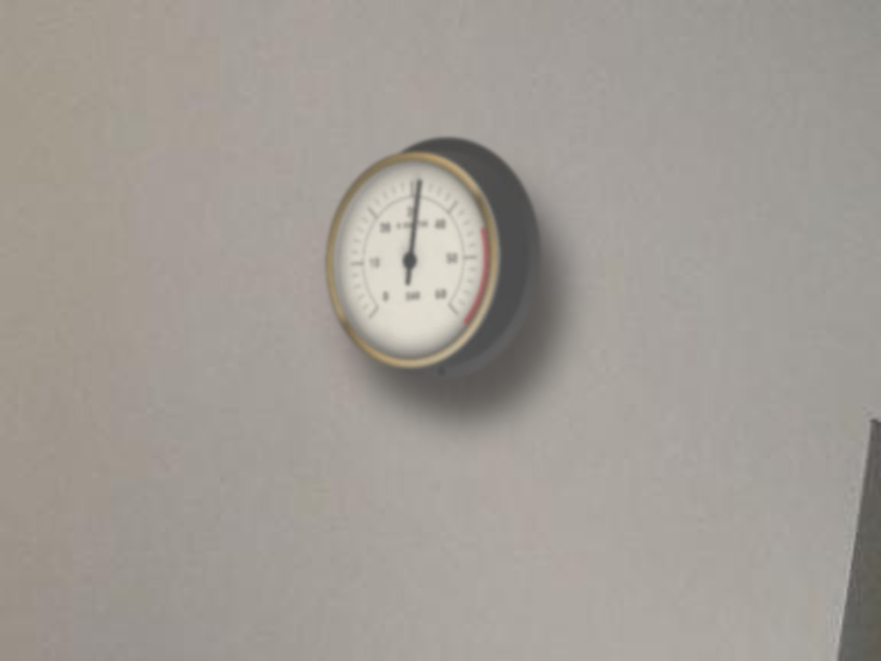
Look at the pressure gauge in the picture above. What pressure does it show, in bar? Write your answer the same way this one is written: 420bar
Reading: 32bar
